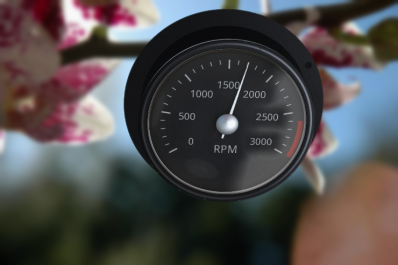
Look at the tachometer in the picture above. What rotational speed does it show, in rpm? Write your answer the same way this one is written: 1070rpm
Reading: 1700rpm
